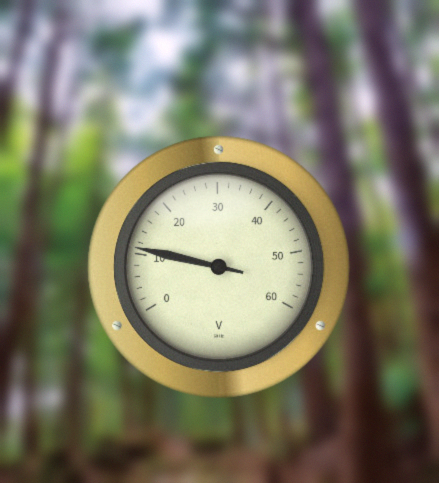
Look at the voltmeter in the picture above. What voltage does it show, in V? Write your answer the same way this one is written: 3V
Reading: 11V
